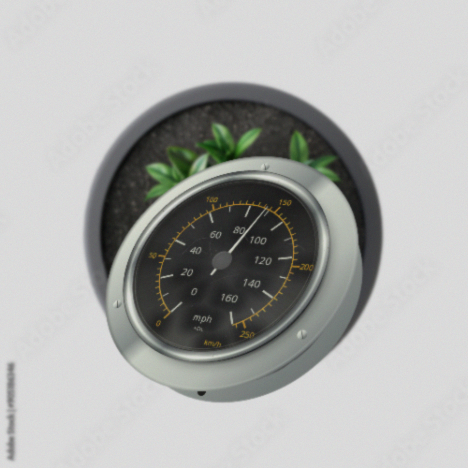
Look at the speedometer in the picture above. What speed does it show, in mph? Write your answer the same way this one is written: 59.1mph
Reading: 90mph
